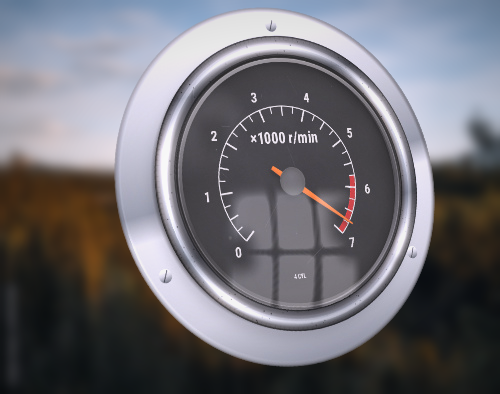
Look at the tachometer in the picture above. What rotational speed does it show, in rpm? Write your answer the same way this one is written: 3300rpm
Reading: 6750rpm
